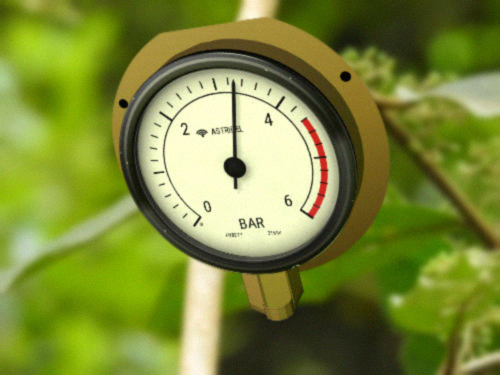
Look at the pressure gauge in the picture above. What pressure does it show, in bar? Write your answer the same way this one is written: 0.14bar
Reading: 3.3bar
